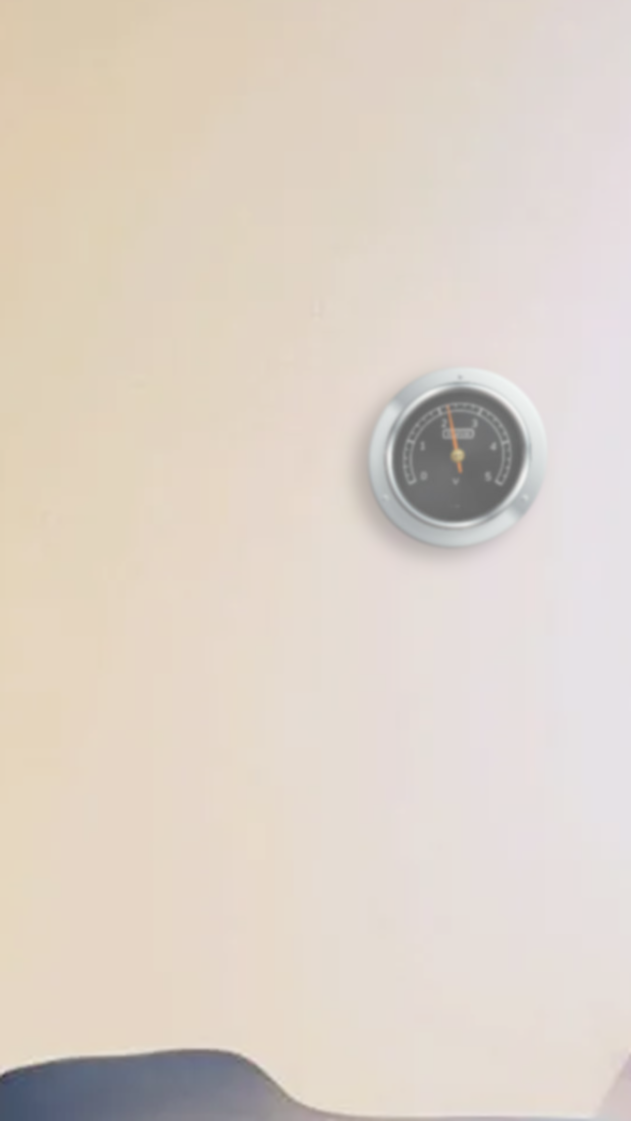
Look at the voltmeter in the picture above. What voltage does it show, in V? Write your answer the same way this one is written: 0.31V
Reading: 2.2V
